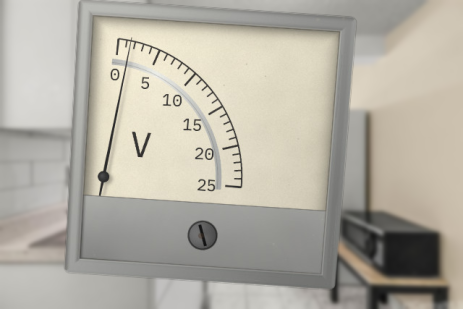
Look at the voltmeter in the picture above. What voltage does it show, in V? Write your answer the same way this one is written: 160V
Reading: 1.5V
